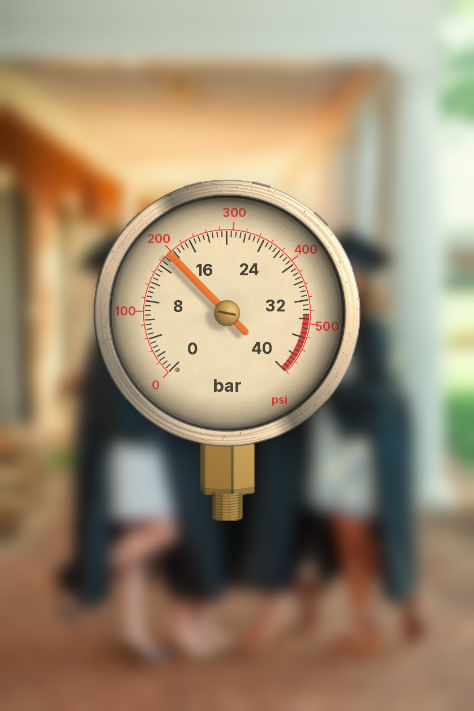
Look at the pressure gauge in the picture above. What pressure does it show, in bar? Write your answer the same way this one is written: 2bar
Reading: 13.5bar
